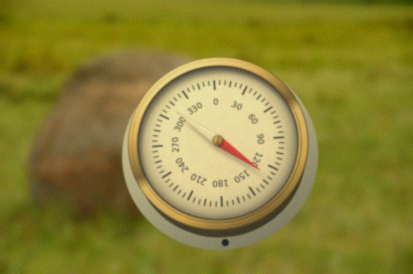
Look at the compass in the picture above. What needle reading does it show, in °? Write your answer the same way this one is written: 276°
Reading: 130°
